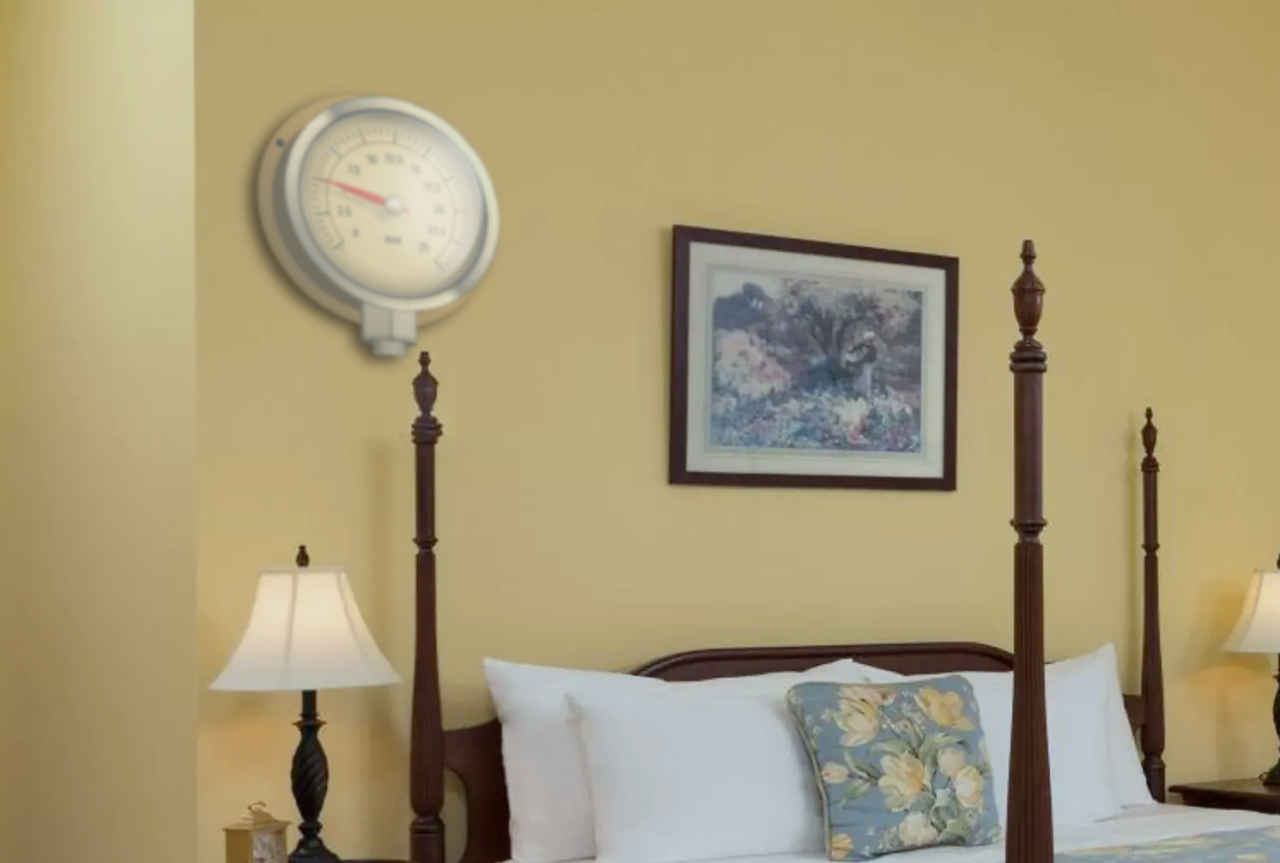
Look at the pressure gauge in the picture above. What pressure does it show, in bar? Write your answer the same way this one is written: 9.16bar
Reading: 5bar
